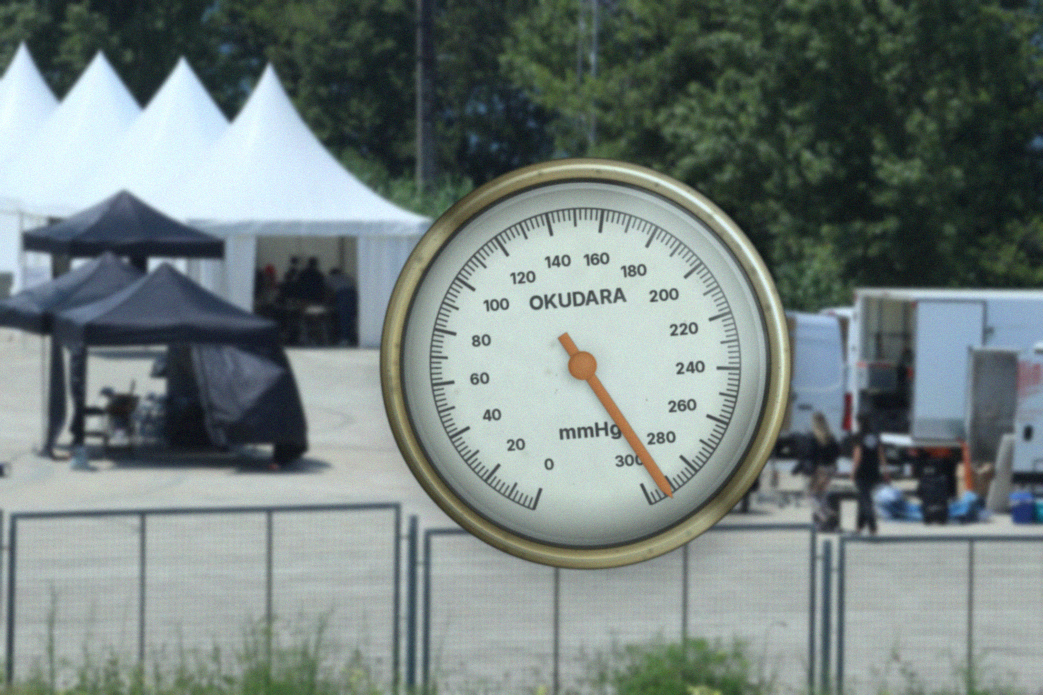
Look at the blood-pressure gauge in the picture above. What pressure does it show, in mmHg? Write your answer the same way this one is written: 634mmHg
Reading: 292mmHg
